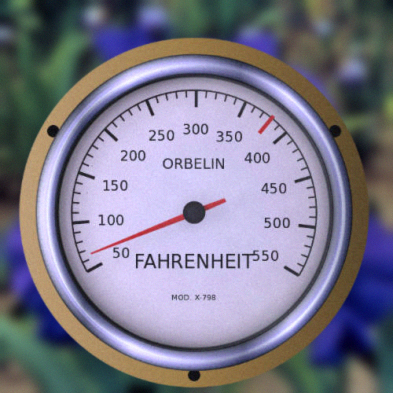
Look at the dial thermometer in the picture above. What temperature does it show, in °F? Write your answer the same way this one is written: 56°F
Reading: 65°F
